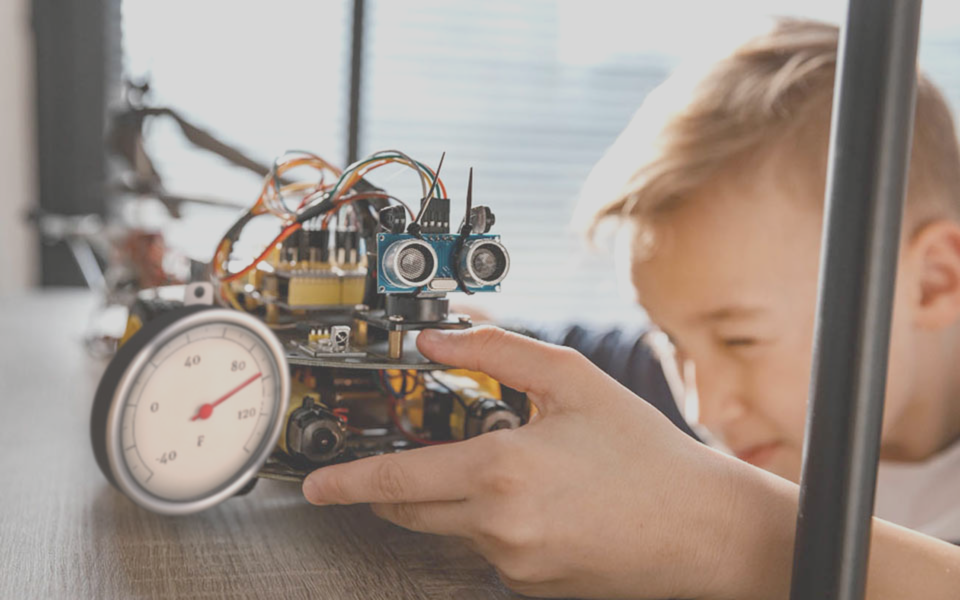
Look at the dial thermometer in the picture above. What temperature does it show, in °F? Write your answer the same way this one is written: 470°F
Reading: 95°F
